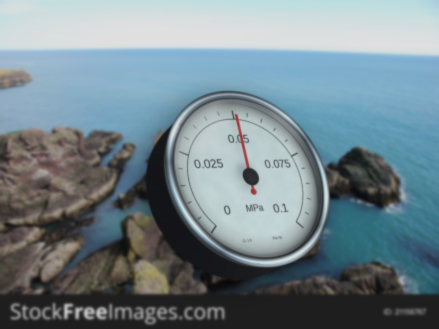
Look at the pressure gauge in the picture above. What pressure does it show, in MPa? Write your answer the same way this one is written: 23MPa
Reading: 0.05MPa
